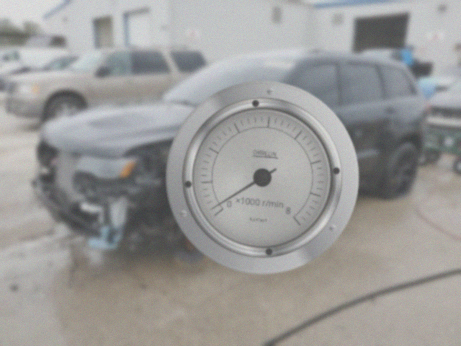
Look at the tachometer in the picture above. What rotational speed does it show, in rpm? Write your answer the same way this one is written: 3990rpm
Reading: 200rpm
